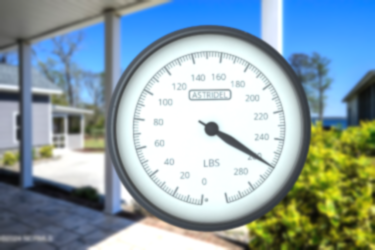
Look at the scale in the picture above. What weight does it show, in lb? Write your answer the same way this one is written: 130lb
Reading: 260lb
